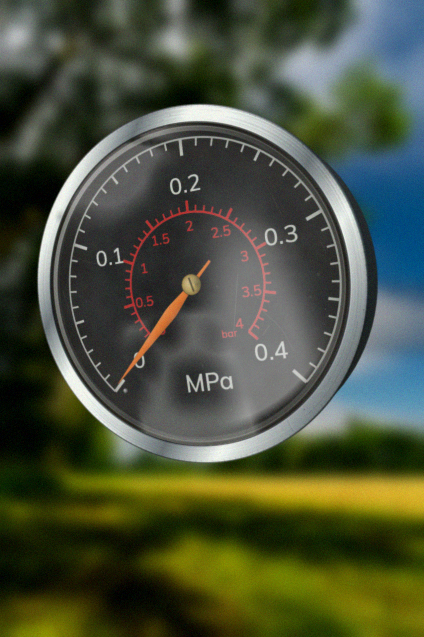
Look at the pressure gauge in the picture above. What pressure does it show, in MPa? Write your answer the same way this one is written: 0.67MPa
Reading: 0MPa
